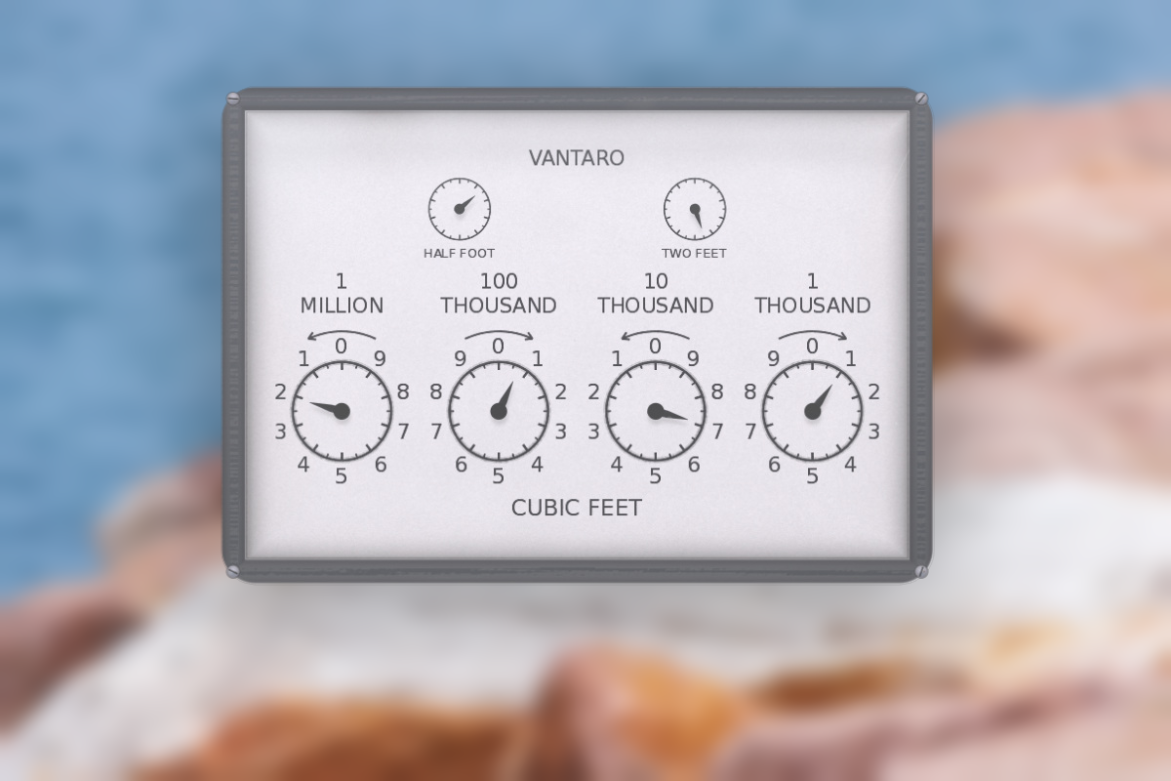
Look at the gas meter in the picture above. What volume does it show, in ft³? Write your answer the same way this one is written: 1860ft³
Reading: 207100ft³
